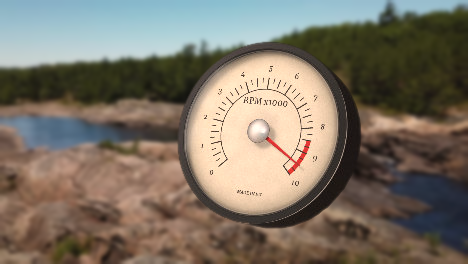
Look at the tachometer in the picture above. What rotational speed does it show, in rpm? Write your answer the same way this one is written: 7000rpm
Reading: 9500rpm
